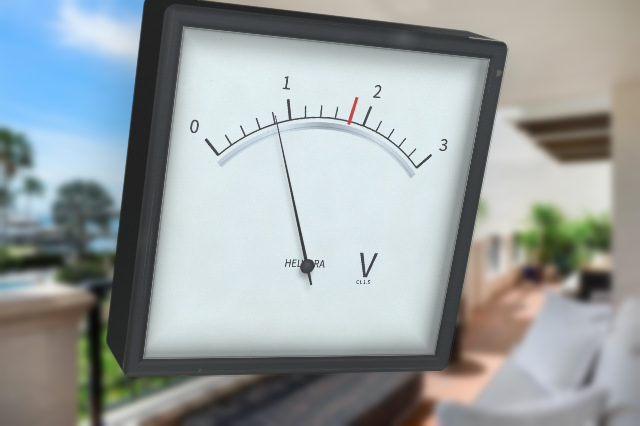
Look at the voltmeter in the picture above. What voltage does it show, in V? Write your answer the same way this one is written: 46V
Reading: 0.8V
